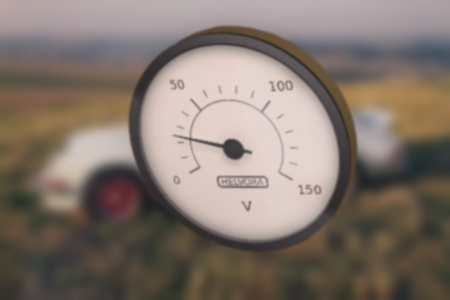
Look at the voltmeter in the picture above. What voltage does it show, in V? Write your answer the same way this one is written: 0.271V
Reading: 25V
